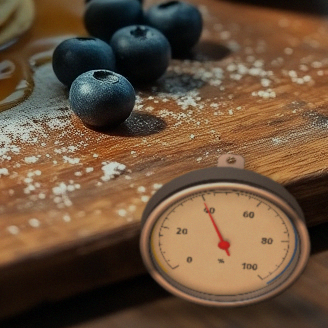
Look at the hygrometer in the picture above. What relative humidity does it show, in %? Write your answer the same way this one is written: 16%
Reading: 40%
